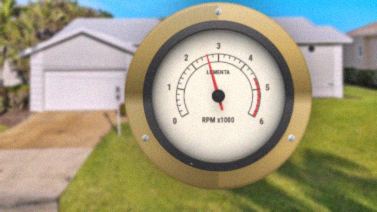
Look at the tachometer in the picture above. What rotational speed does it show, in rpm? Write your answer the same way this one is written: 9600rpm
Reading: 2600rpm
